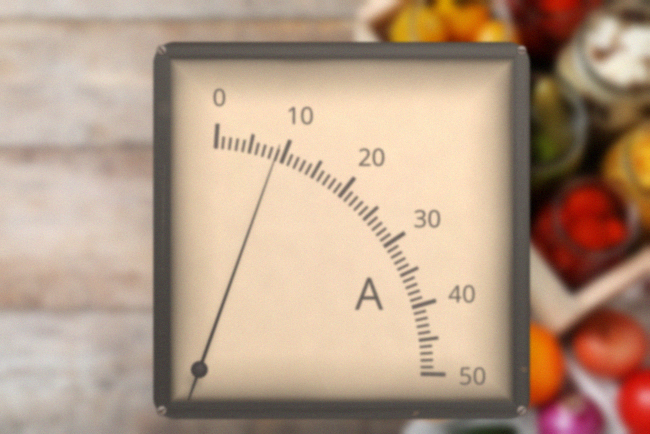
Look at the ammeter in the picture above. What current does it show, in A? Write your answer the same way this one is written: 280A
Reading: 9A
